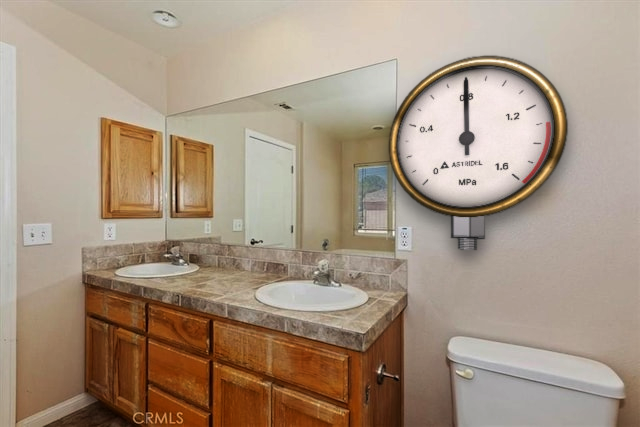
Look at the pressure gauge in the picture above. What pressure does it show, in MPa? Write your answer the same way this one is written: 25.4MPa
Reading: 0.8MPa
